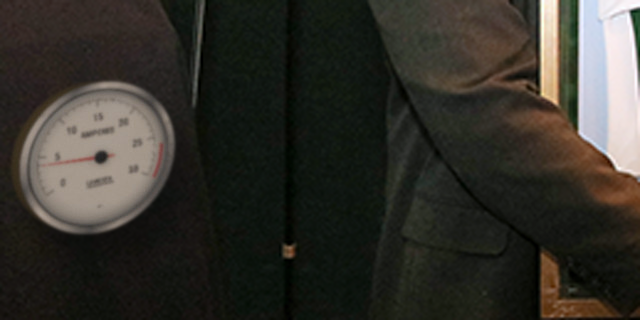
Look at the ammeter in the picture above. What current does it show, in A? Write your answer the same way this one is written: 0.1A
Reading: 4A
